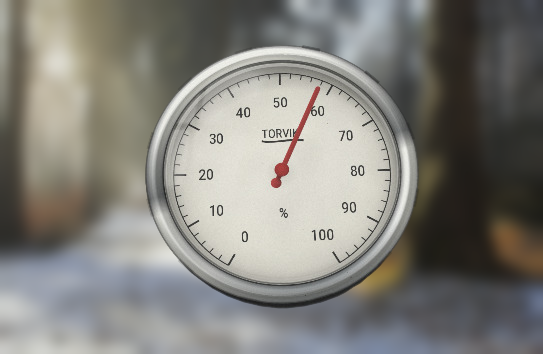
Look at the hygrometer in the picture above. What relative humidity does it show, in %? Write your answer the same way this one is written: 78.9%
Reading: 58%
